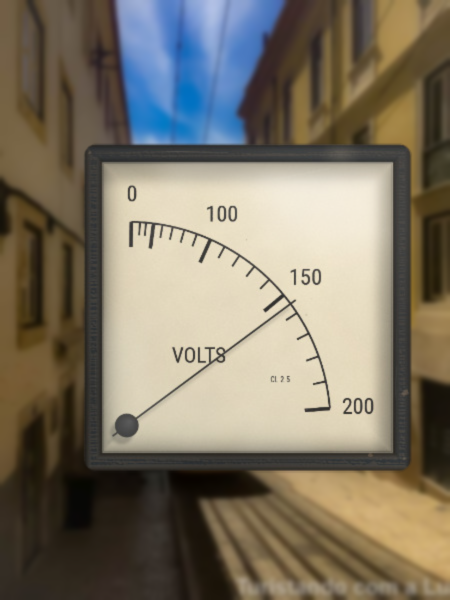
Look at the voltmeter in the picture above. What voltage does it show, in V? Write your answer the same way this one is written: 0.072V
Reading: 155V
